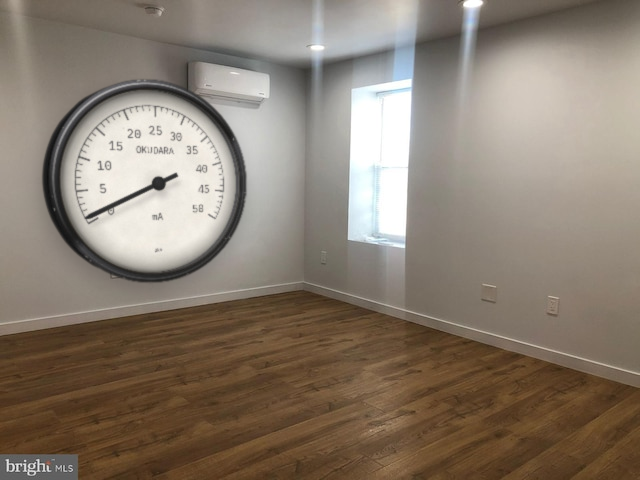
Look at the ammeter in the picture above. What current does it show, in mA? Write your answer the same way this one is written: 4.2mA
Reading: 1mA
